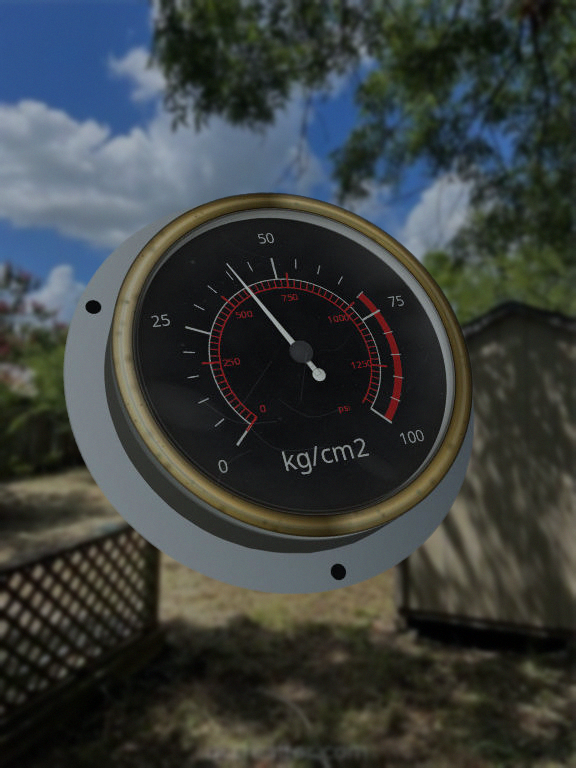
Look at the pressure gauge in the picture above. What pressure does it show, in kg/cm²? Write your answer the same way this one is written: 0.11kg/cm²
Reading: 40kg/cm²
